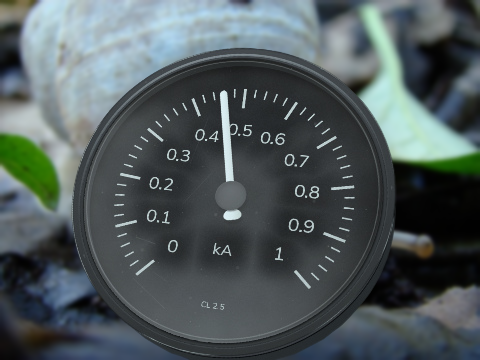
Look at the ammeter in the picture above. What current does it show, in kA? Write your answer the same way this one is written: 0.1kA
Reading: 0.46kA
